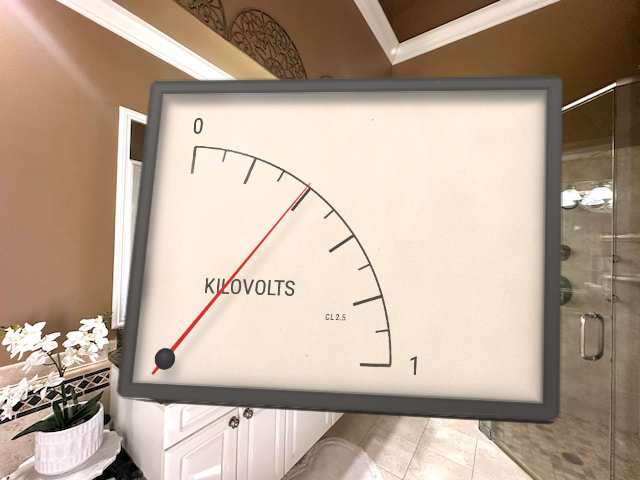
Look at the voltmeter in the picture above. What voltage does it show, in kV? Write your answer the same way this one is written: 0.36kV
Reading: 0.4kV
